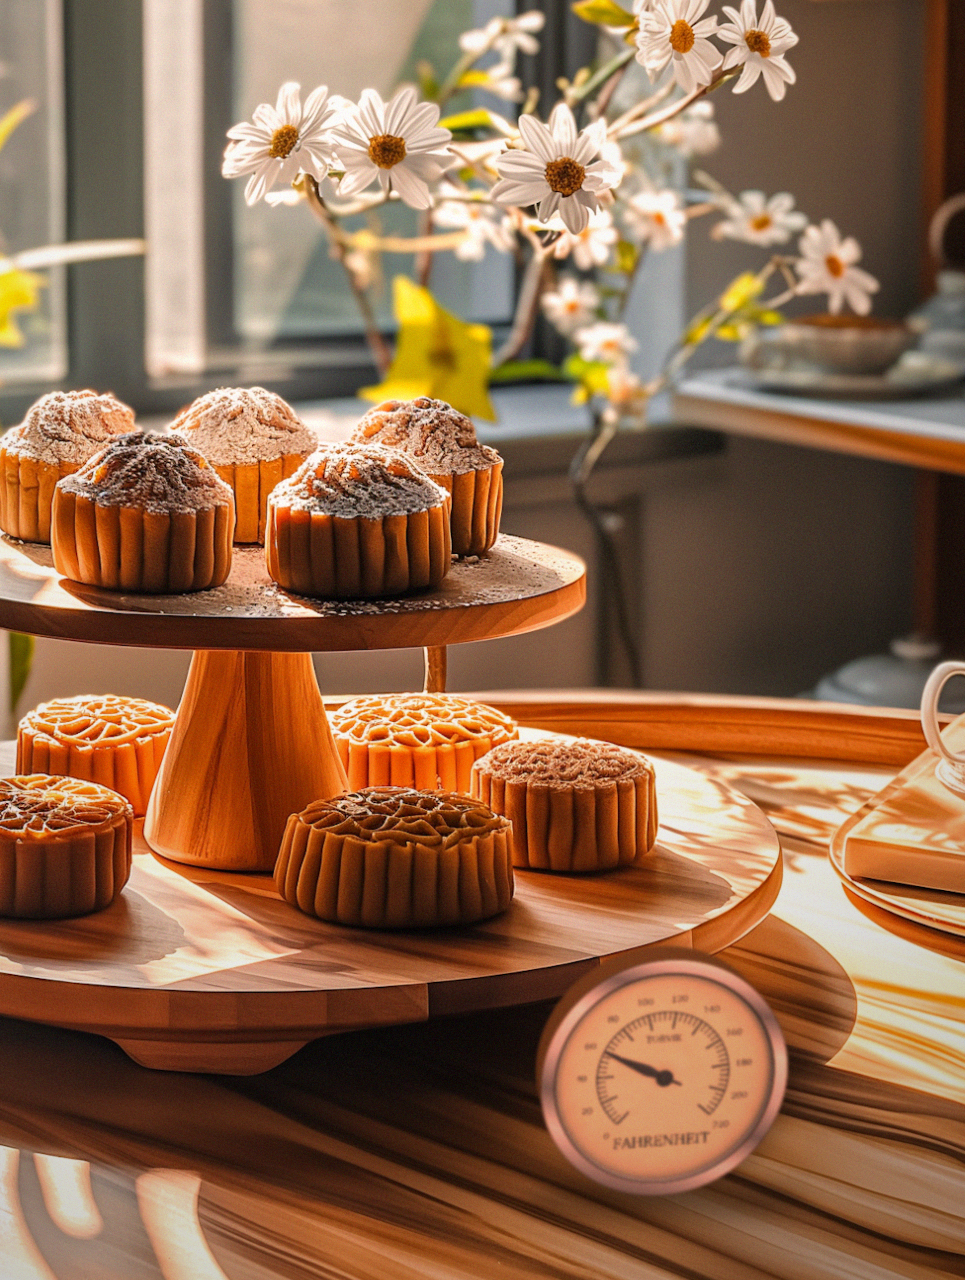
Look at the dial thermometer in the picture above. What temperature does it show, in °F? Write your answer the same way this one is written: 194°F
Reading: 60°F
